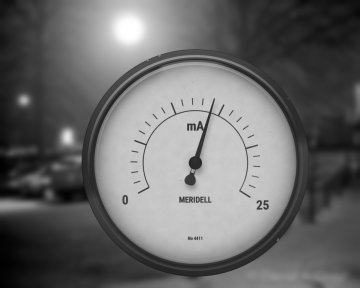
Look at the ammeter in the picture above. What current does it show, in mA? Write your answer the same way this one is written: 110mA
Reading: 14mA
